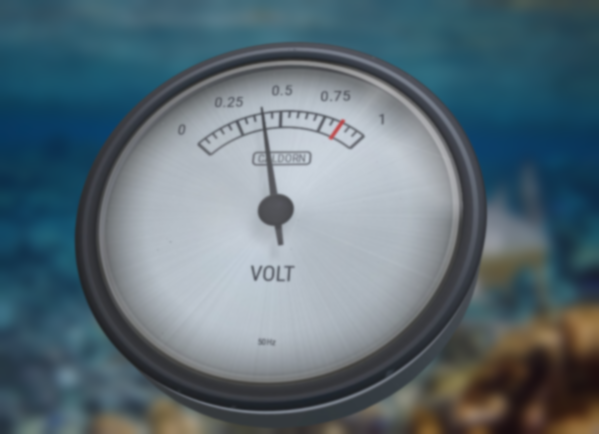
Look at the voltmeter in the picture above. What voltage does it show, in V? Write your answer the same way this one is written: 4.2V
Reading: 0.4V
